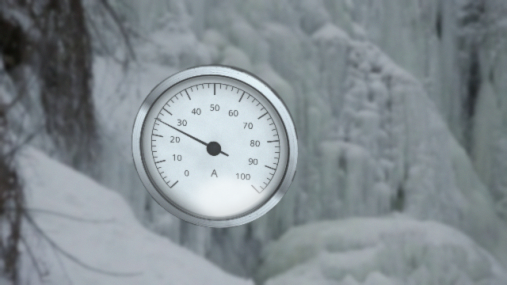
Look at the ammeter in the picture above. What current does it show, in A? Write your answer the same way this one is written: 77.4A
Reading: 26A
